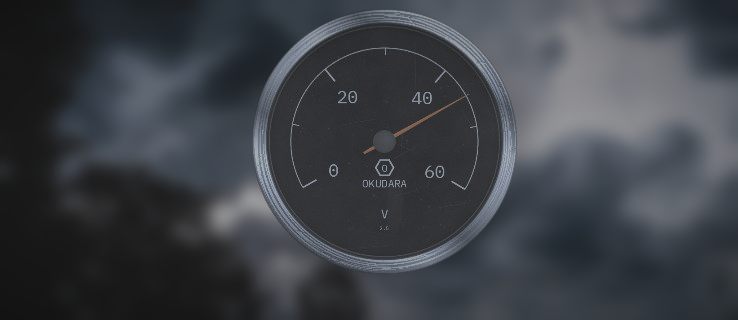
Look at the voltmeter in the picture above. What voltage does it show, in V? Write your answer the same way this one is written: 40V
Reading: 45V
